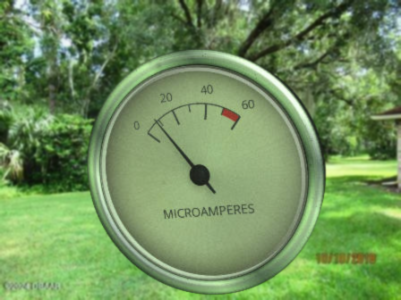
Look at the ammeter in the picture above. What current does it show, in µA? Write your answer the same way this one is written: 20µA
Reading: 10µA
